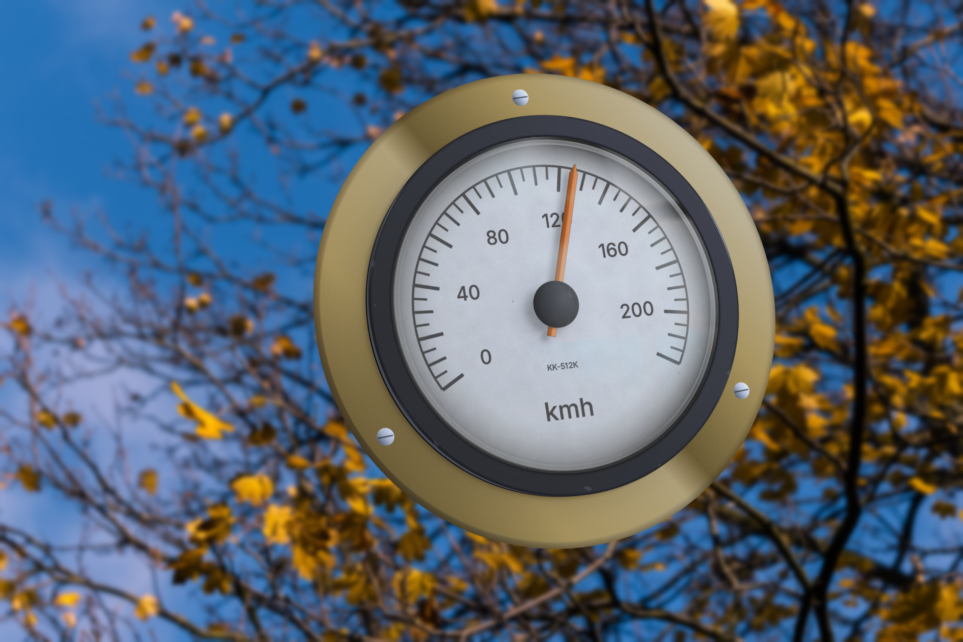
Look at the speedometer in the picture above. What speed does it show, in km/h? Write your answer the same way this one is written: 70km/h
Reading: 125km/h
